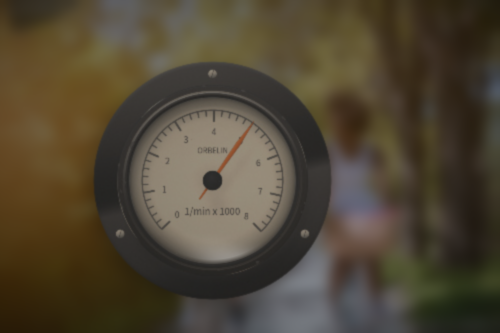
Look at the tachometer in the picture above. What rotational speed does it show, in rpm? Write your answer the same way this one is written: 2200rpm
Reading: 5000rpm
